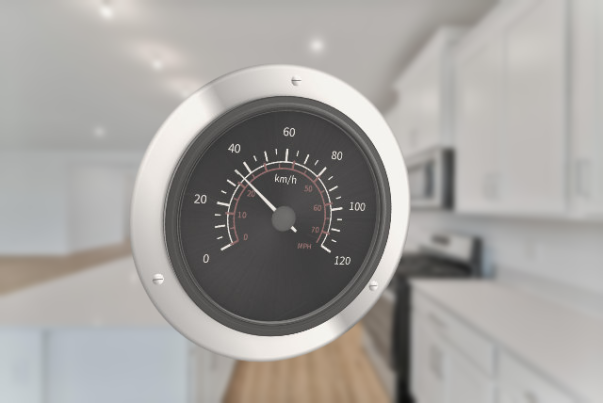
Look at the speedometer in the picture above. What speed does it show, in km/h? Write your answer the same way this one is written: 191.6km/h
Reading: 35km/h
